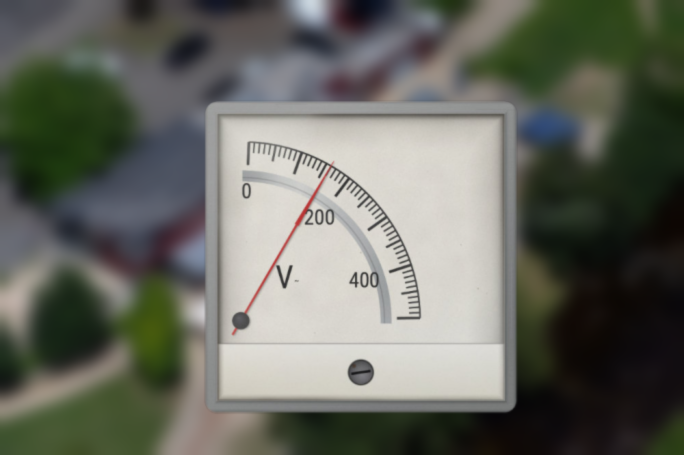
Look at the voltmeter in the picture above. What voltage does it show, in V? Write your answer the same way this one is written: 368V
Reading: 160V
